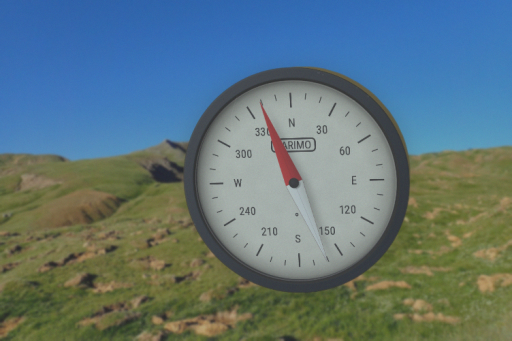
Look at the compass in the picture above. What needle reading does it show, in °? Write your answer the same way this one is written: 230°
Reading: 340°
